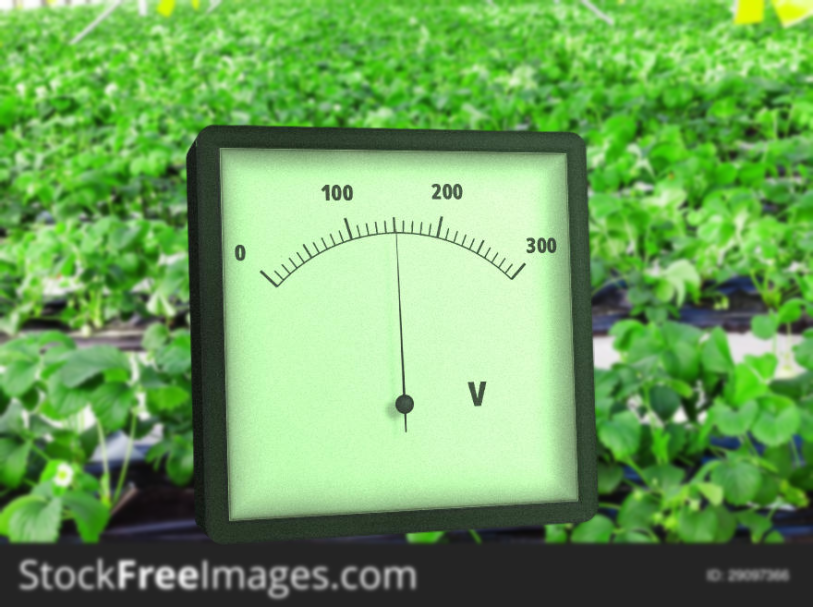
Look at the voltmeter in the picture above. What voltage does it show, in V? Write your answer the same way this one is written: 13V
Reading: 150V
